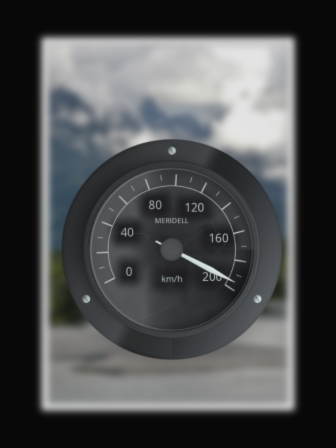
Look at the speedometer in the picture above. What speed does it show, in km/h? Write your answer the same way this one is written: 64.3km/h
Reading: 195km/h
